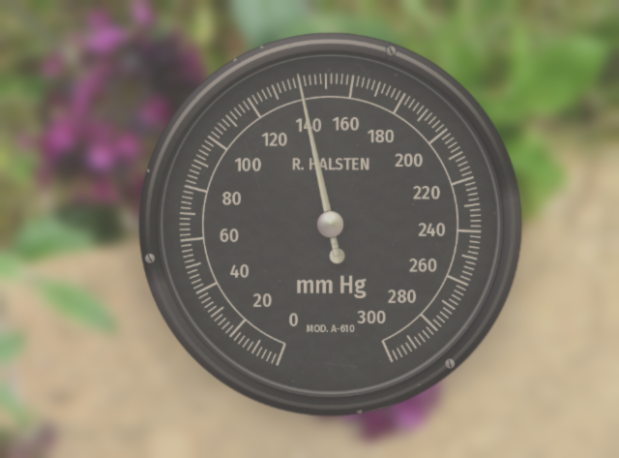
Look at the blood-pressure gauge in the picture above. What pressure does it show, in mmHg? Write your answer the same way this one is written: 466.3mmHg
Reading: 140mmHg
